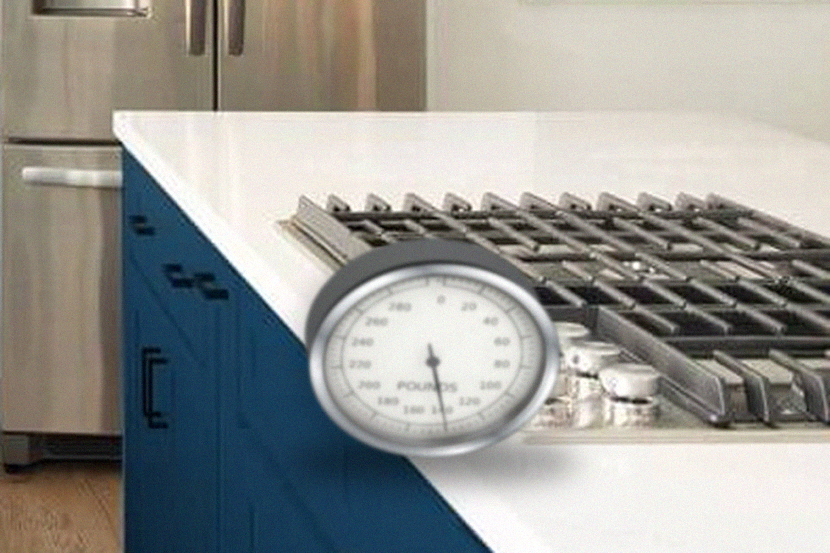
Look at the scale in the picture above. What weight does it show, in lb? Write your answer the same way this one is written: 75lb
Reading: 140lb
